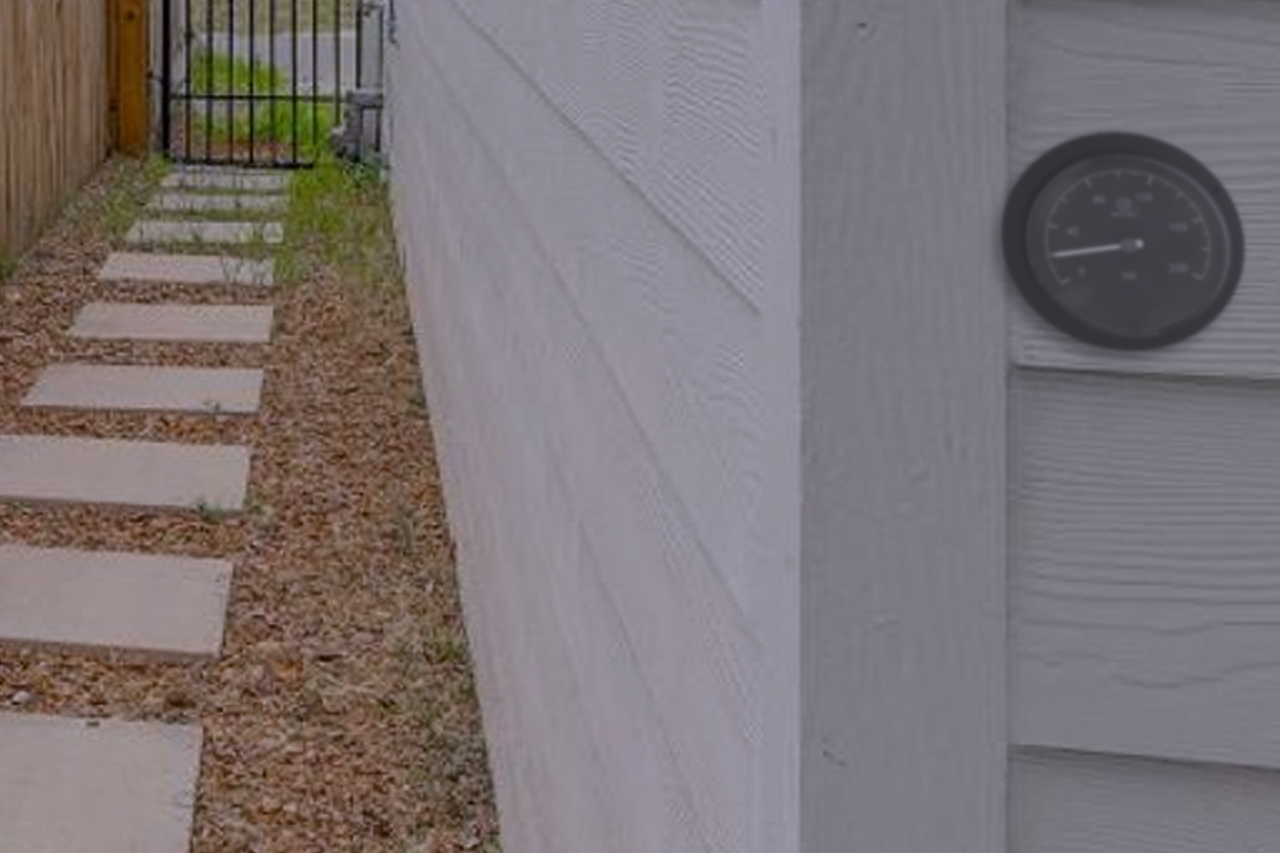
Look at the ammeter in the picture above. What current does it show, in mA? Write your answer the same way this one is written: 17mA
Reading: 20mA
